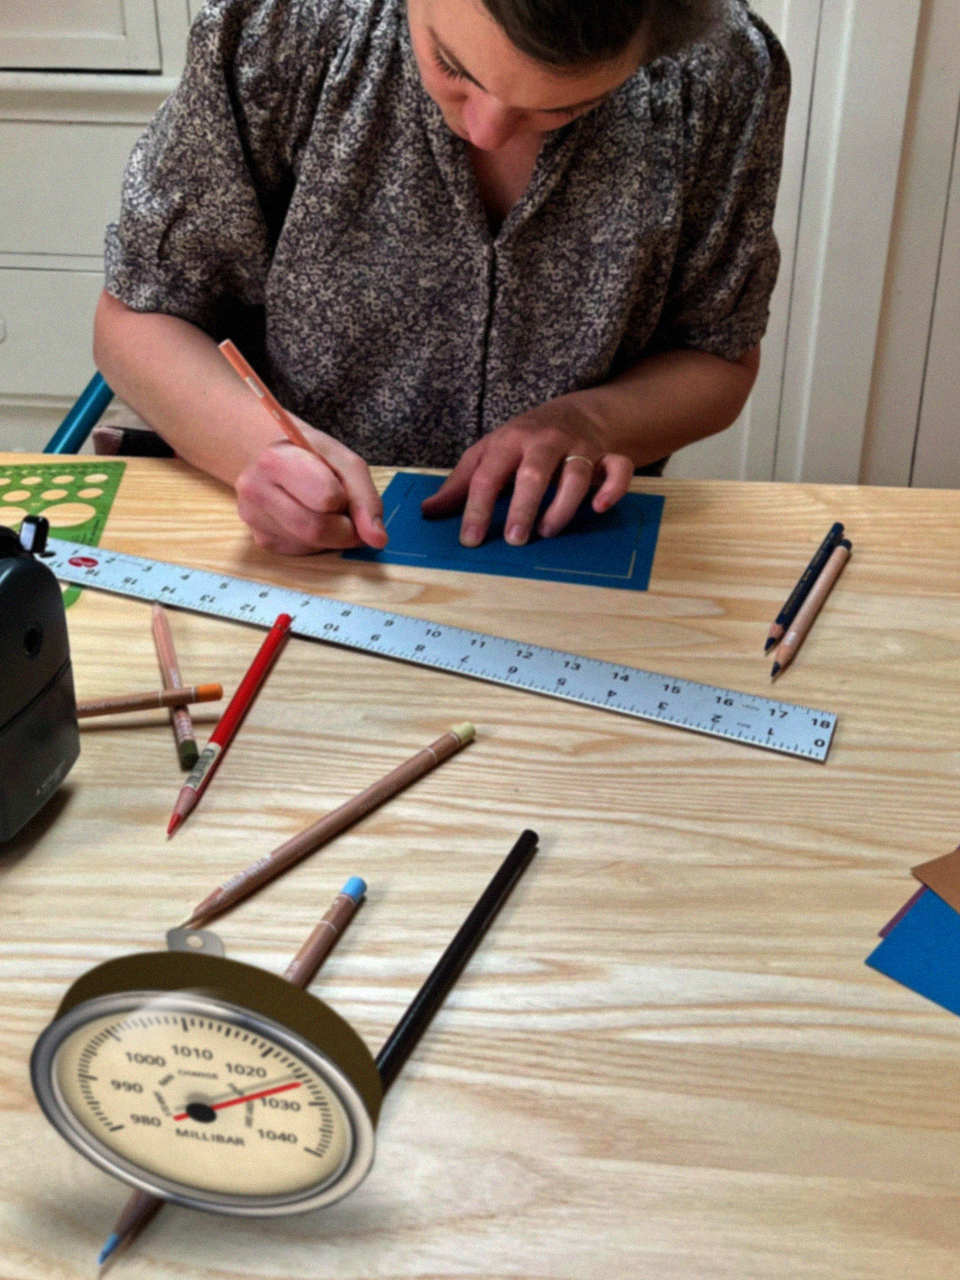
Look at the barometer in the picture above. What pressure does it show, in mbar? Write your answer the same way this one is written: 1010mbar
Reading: 1025mbar
